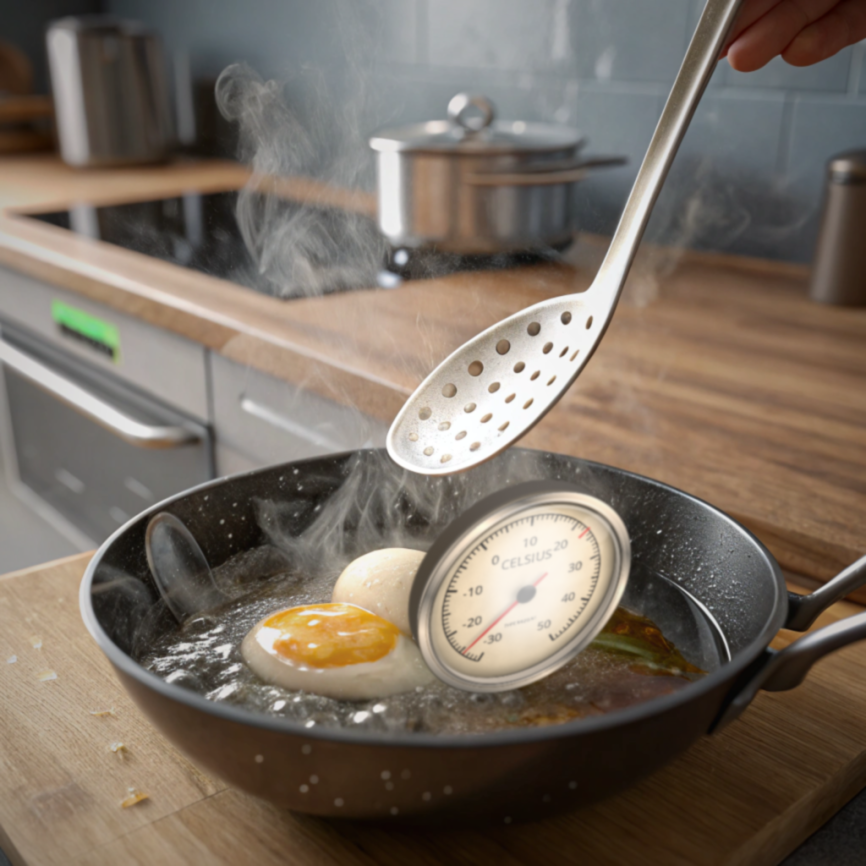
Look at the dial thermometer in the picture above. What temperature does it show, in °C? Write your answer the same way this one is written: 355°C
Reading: -25°C
